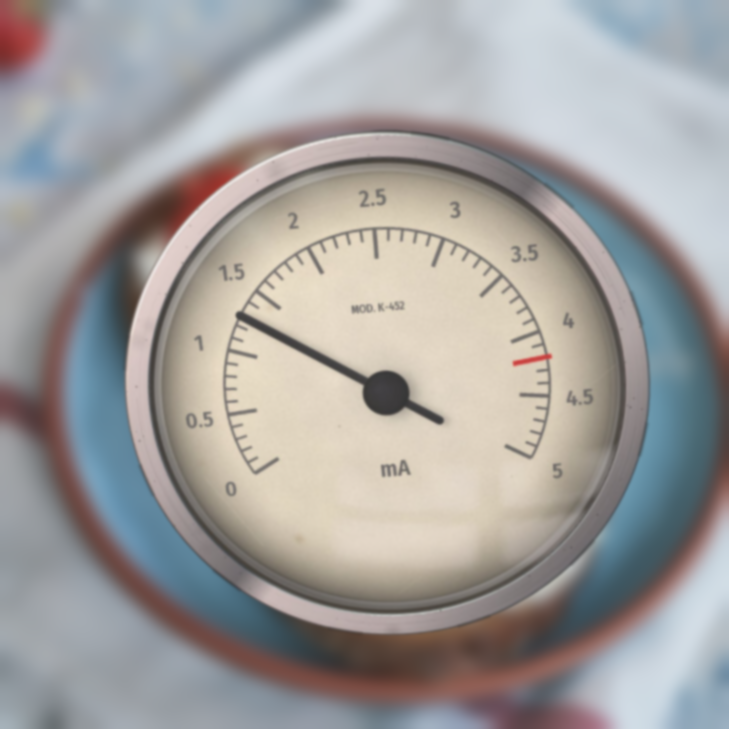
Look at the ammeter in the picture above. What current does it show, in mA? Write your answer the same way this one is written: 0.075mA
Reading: 1.3mA
